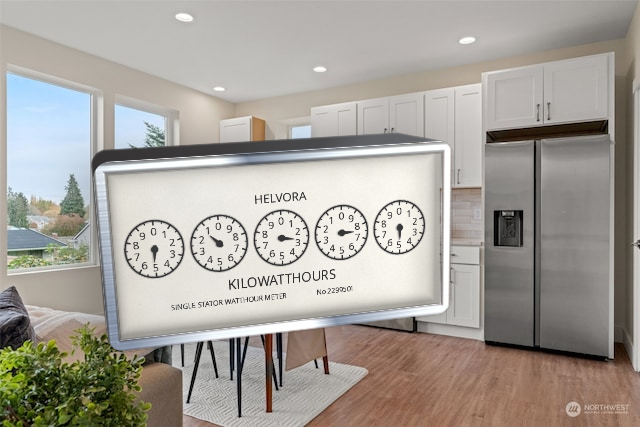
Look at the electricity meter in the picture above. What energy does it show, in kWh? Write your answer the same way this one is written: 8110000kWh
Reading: 51275kWh
